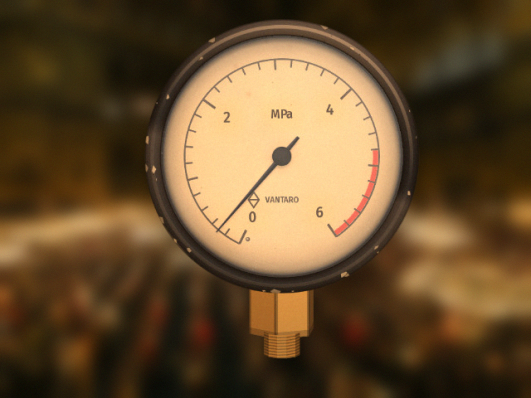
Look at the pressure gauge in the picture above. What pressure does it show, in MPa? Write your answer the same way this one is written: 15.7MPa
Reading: 0.3MPa
